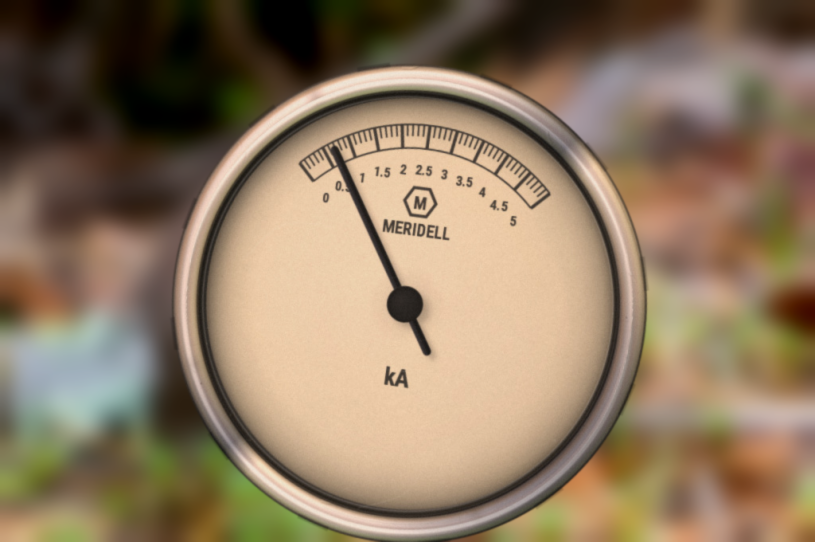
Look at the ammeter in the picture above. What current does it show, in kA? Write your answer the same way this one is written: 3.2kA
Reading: 0.7kA
